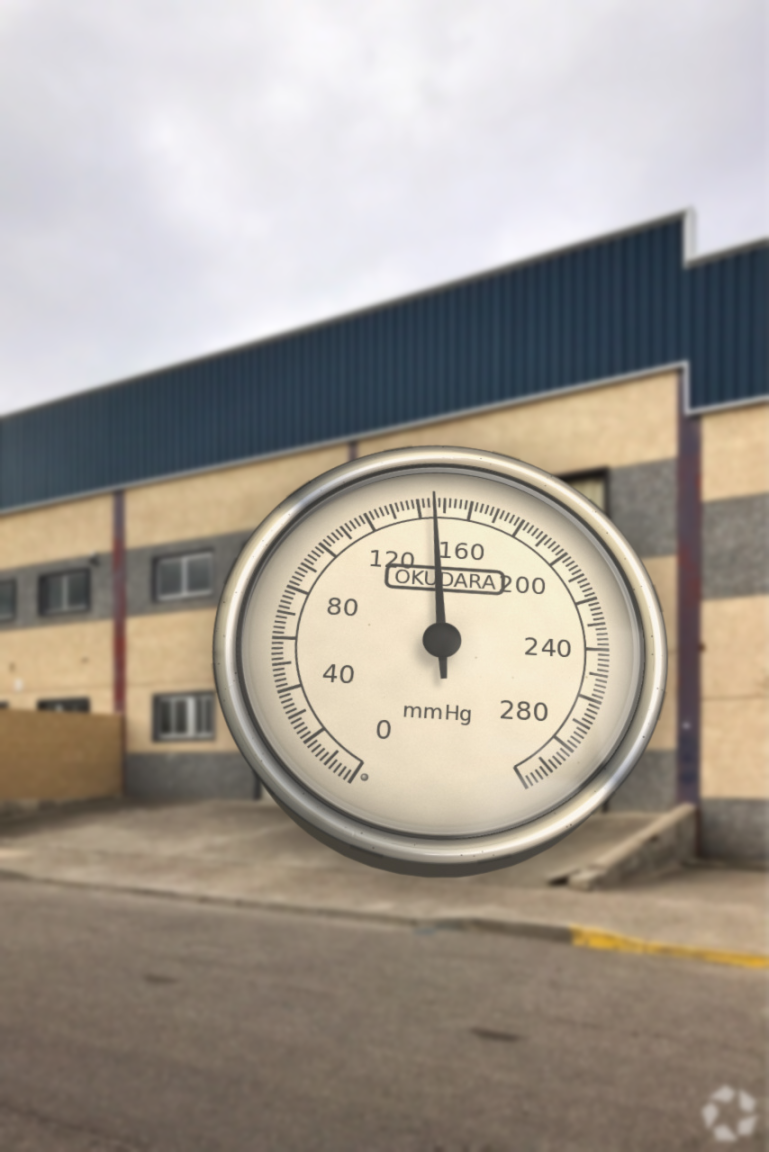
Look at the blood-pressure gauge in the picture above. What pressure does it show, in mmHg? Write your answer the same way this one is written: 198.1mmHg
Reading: 146mmHg
